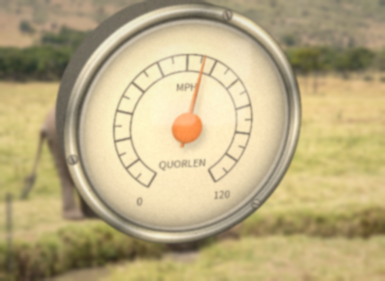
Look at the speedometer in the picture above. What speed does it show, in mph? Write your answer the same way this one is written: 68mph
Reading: 65mph
